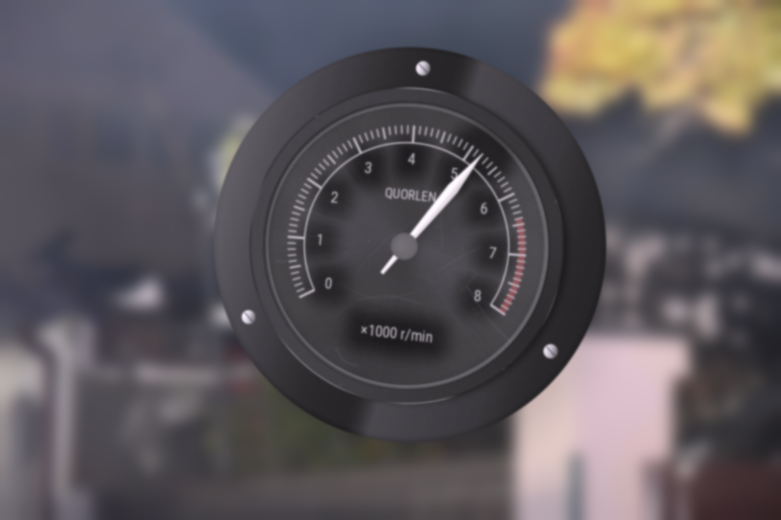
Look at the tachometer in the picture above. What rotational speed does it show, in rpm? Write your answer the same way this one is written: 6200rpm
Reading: 5200rpm
